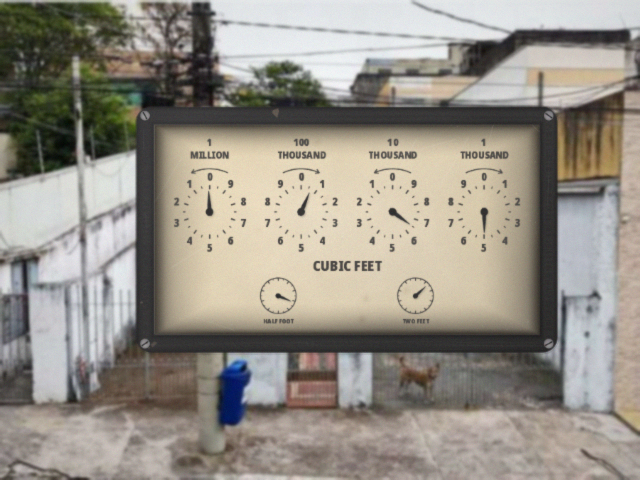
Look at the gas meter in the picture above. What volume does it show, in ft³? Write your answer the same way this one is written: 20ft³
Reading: 6500ft³
